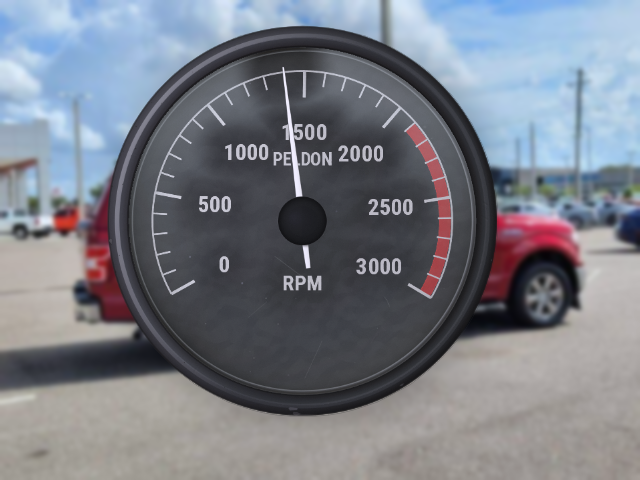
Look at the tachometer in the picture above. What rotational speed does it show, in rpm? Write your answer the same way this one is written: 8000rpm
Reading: 1400rpm
